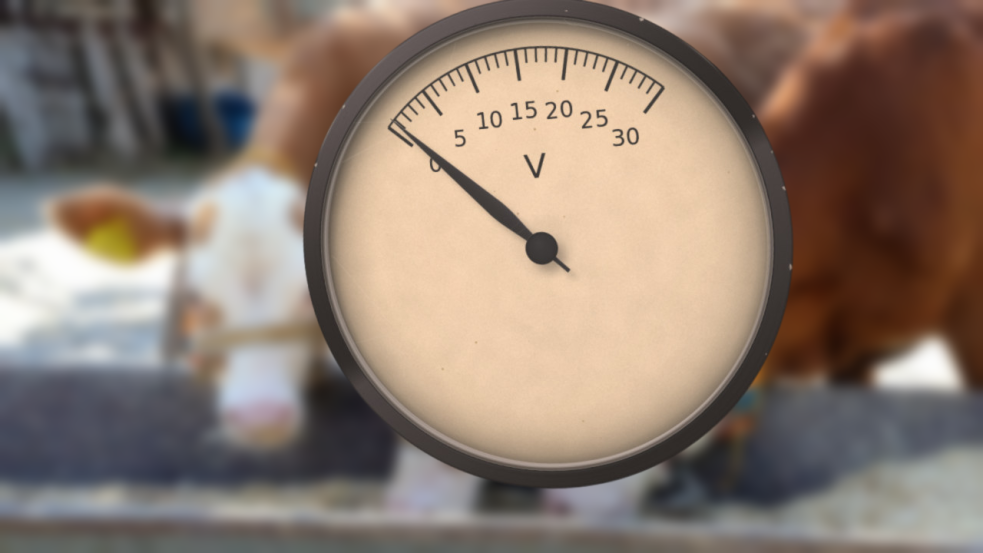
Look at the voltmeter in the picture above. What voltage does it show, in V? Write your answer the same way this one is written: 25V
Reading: 1V
